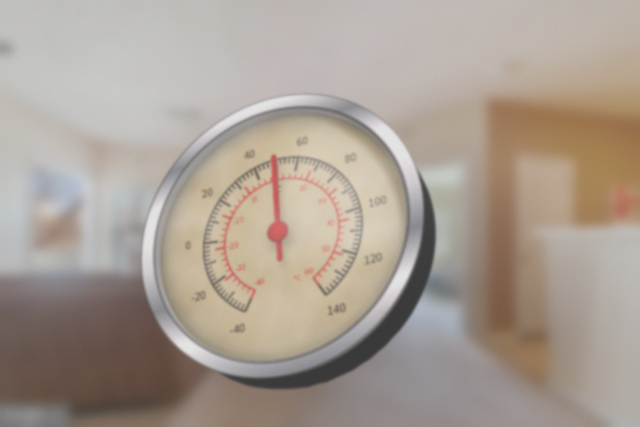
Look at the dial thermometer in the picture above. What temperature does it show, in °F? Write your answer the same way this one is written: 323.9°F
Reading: 50°F
